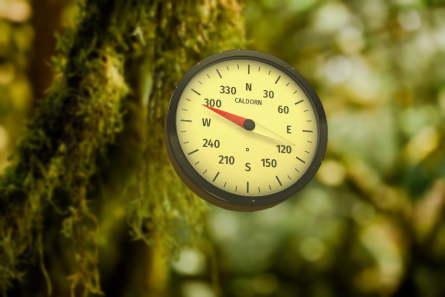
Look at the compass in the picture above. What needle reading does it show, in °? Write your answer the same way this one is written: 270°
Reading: 290°
